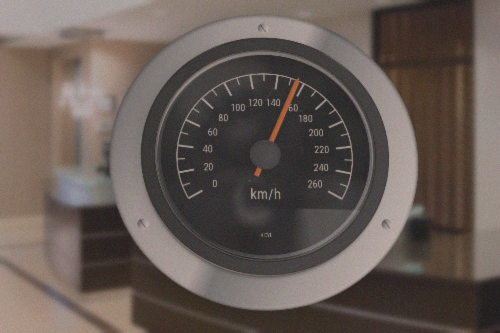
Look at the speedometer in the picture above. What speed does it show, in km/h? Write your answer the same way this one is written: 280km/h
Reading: 155km/h
